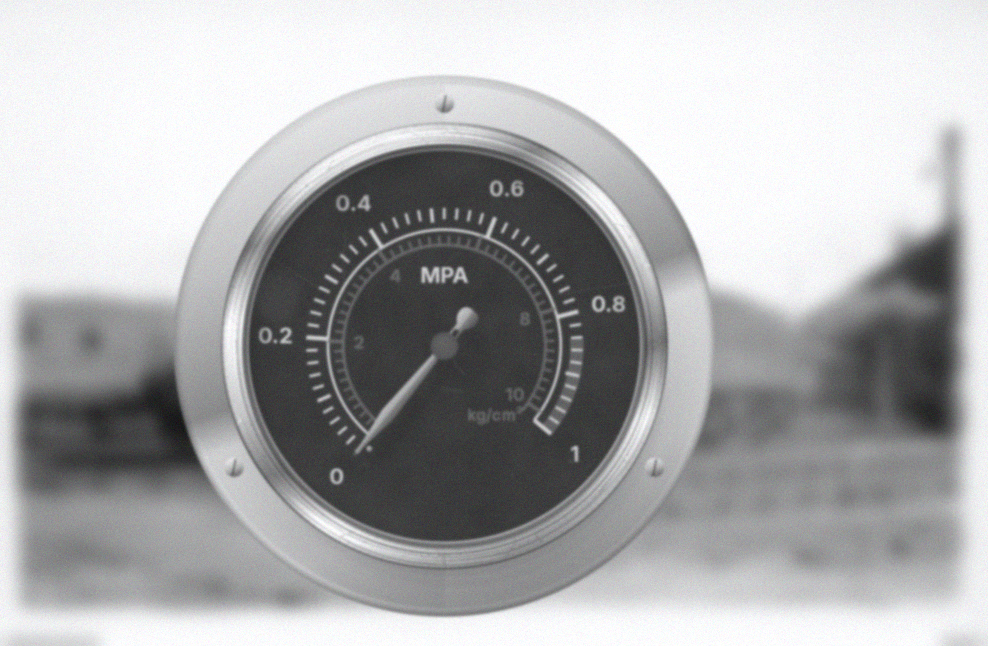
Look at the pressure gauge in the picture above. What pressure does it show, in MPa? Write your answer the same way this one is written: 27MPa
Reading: 0MPa
